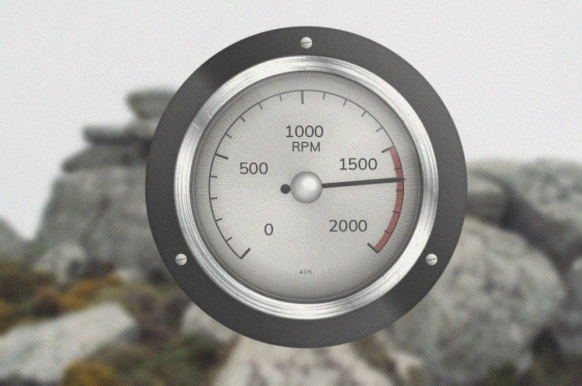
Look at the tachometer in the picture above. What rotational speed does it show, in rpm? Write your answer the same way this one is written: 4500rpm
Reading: 1650rpm
